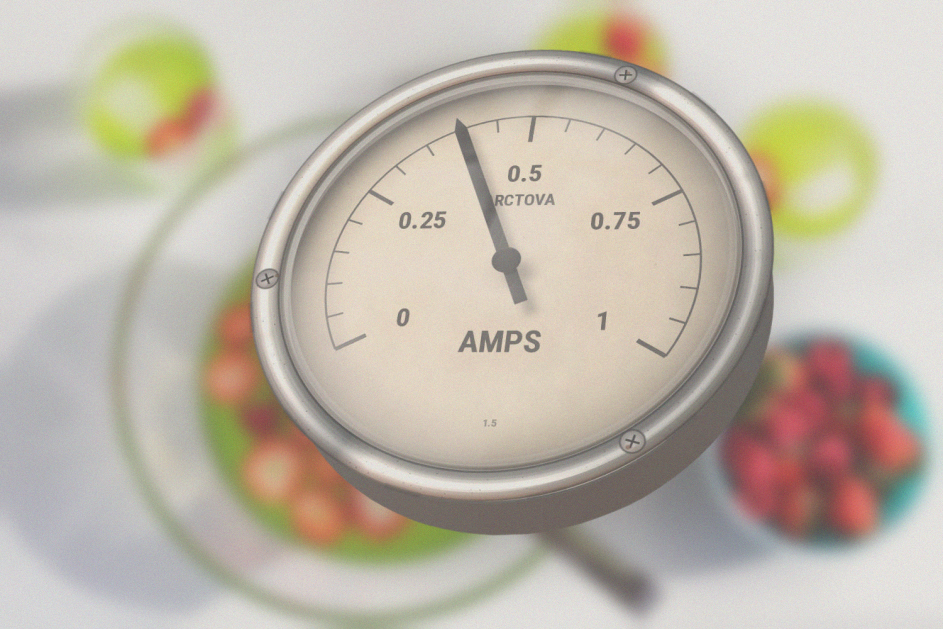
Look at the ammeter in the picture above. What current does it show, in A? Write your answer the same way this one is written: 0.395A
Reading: 0.4A
